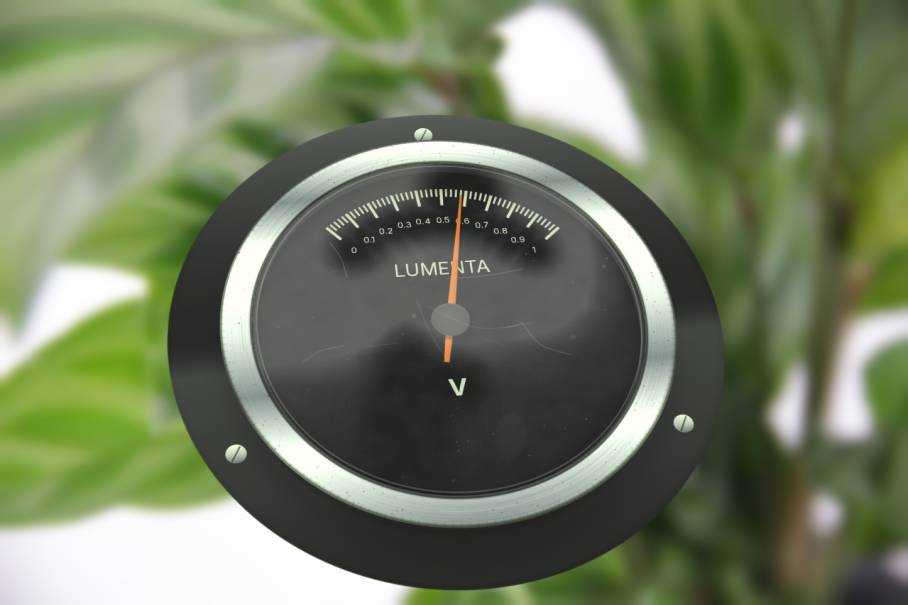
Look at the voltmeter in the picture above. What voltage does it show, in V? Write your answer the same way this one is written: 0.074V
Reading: 0.58V
